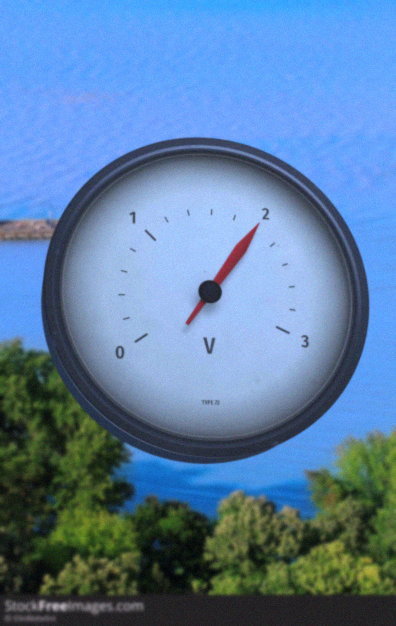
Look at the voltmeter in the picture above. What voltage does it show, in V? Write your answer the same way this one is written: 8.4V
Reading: 2V
